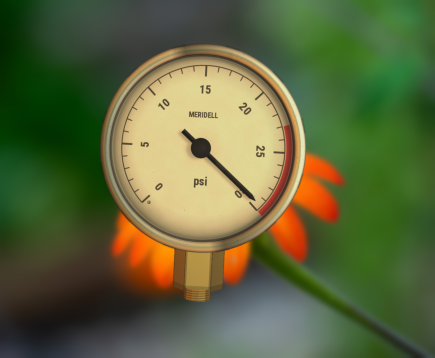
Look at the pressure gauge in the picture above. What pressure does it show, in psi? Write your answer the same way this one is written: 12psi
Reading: 29.5psi
